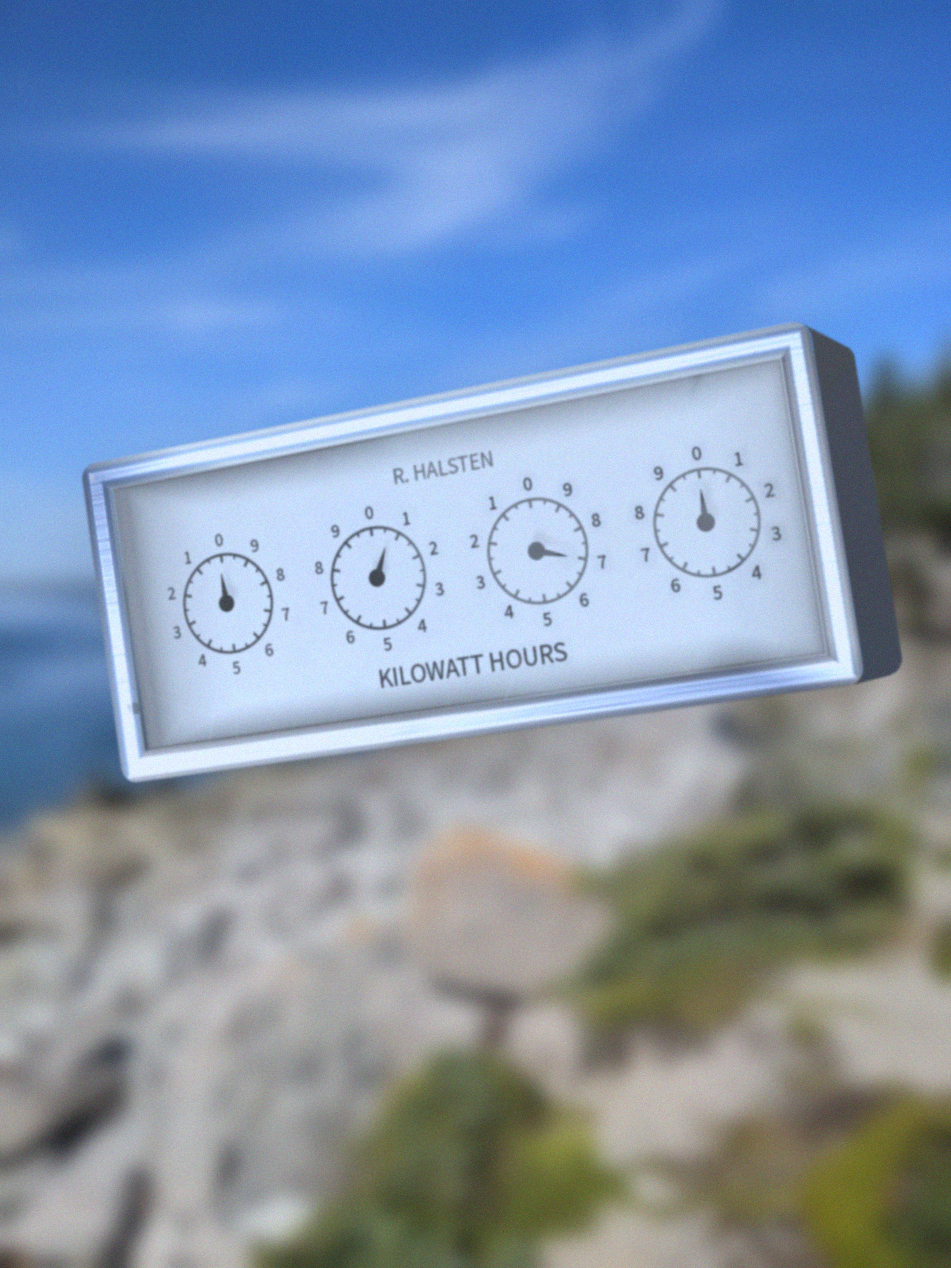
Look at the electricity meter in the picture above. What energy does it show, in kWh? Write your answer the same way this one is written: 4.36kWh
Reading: 70kWh
